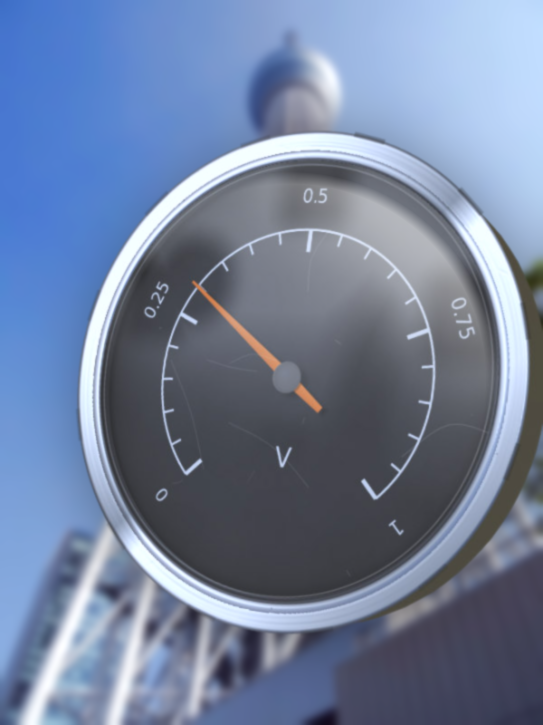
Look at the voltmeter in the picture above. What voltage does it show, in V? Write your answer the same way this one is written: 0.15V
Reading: 0.3V
